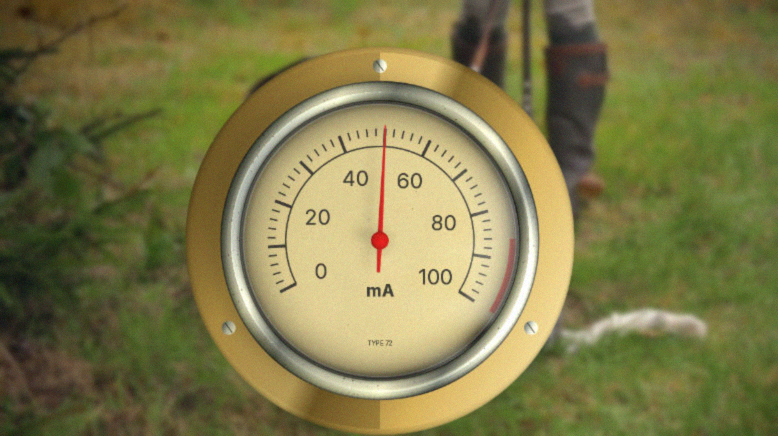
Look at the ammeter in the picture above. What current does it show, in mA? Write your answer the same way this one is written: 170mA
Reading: 50mA
